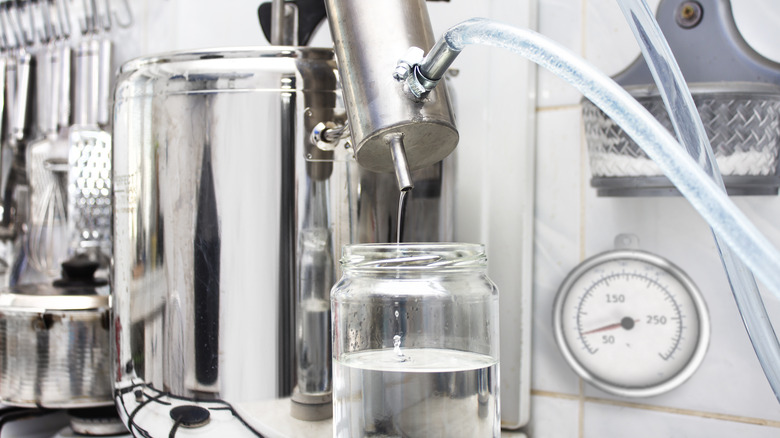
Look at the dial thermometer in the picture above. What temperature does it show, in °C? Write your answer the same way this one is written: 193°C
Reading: 75°C
